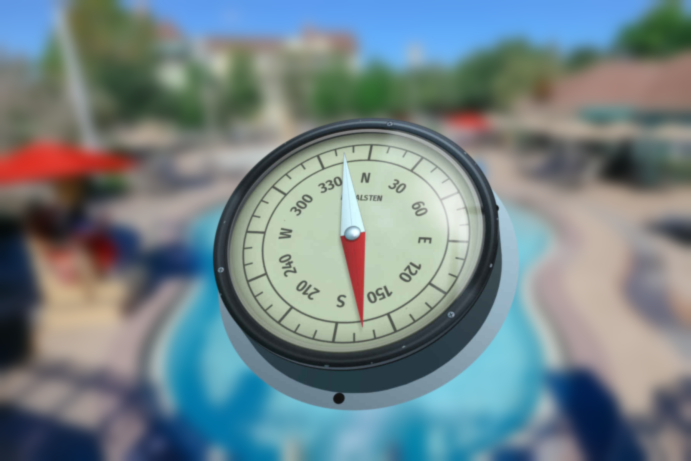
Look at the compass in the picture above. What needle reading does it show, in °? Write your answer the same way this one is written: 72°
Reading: 165°
